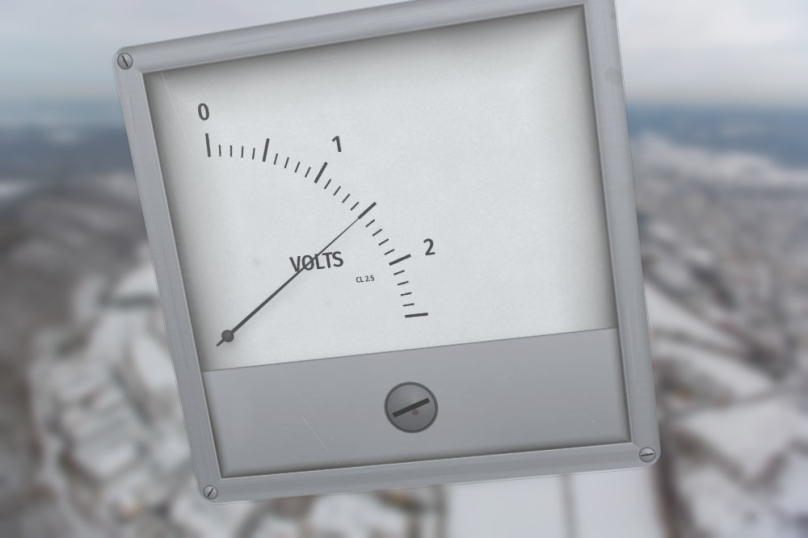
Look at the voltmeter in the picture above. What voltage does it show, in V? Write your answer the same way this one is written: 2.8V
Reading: 1.5V
